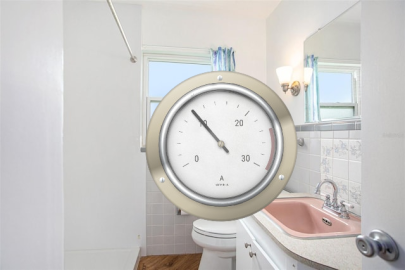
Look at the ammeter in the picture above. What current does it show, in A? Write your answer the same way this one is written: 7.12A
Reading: 10A
